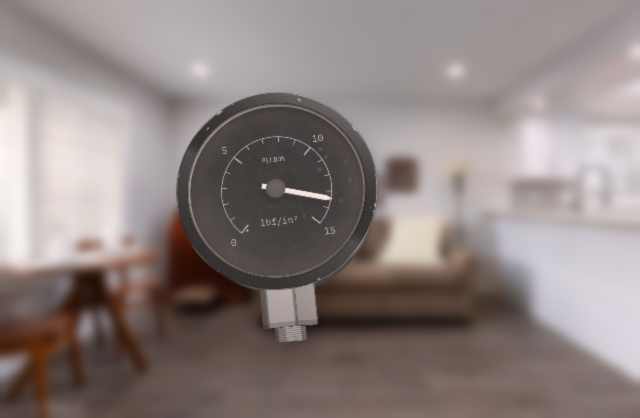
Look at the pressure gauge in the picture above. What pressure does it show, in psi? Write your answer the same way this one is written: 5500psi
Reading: 13.5psi
